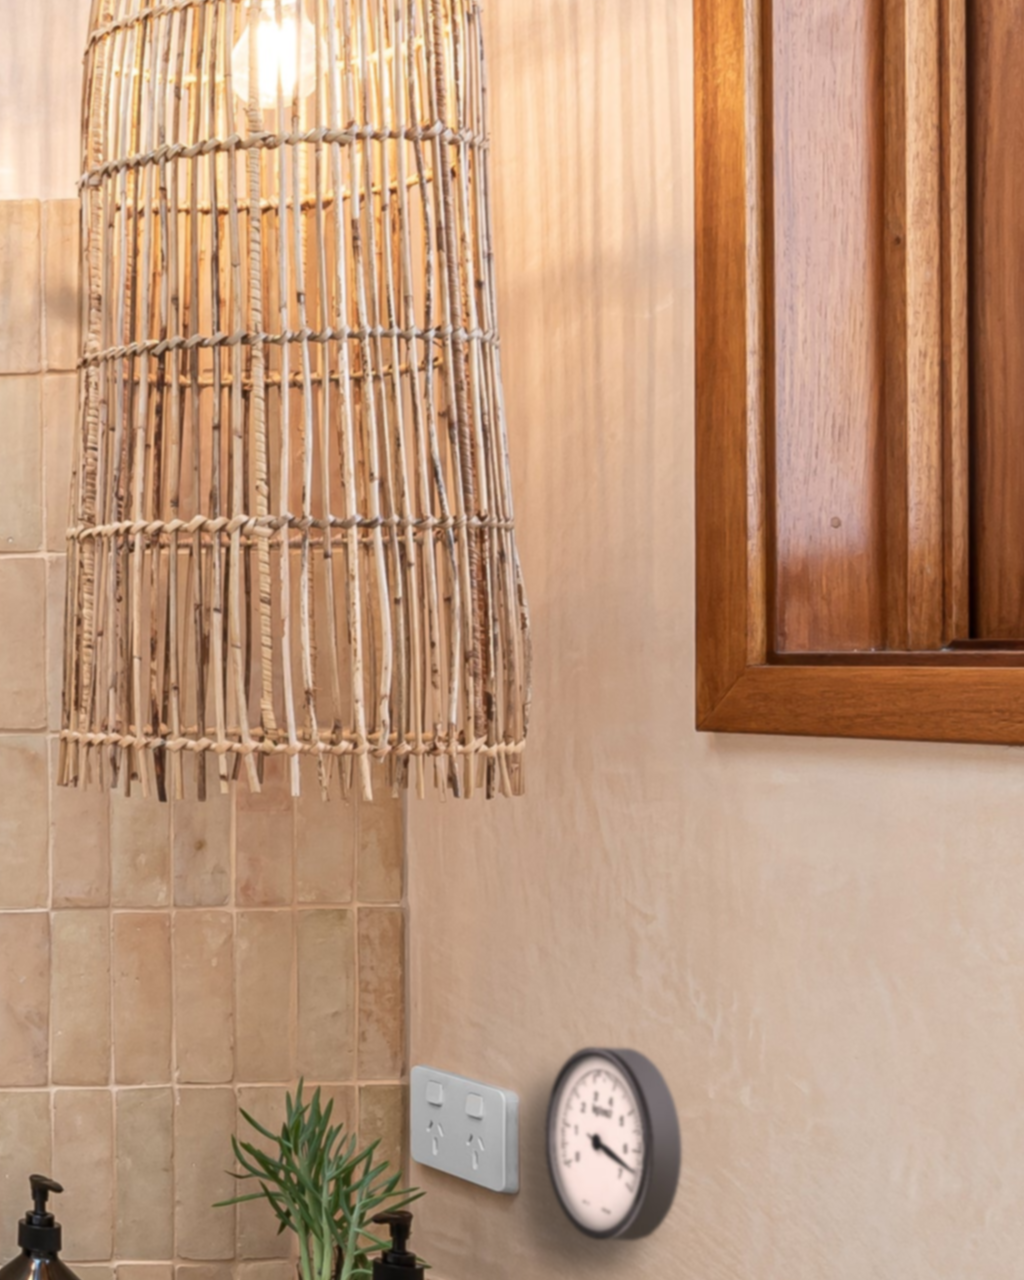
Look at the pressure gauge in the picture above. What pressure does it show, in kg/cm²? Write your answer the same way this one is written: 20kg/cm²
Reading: 6.5kg/cm²
